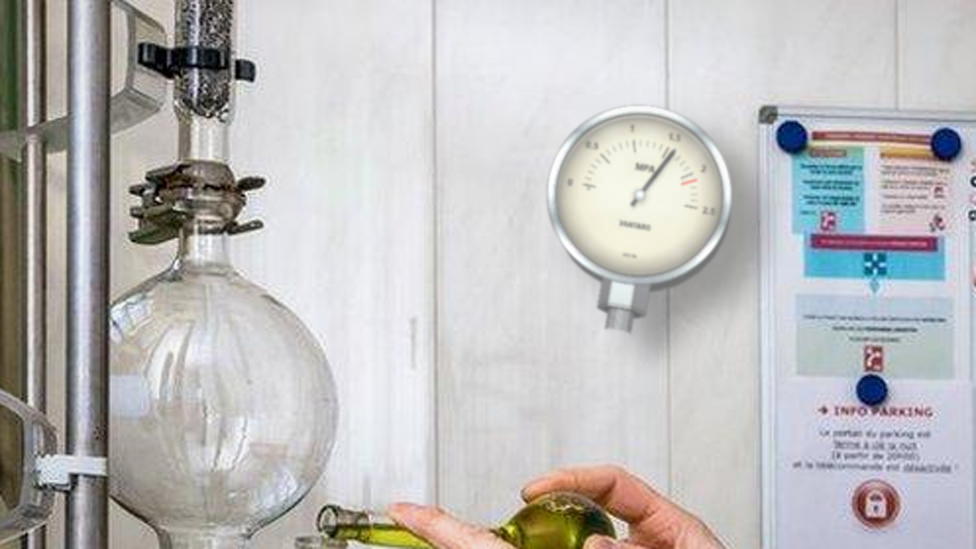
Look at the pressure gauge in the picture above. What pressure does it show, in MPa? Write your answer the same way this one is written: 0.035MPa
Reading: 1.6MPa
